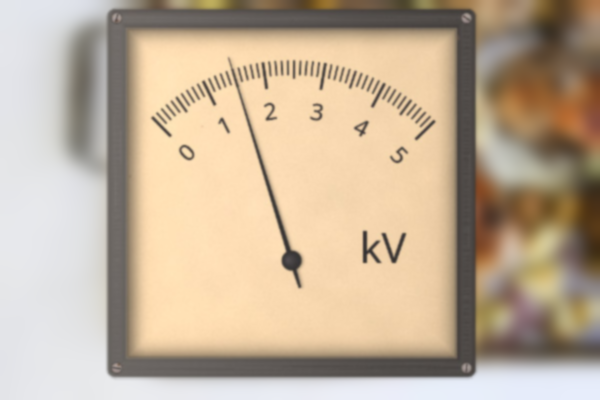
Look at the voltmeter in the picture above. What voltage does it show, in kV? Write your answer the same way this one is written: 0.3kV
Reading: 1.5kV
